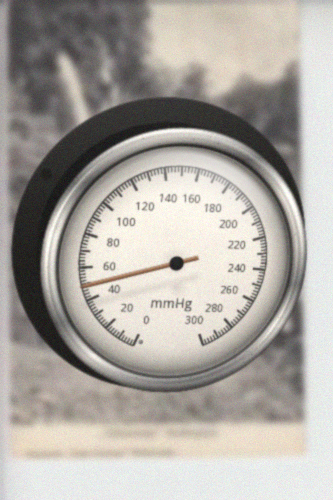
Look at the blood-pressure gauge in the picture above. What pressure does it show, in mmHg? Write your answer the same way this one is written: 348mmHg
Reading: 50mmHg
